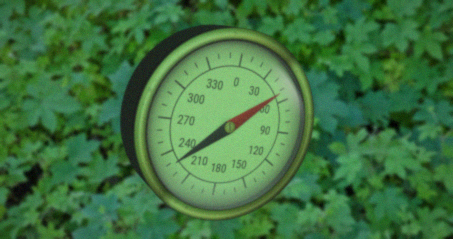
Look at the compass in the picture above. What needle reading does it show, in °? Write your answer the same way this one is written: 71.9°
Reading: 50°
